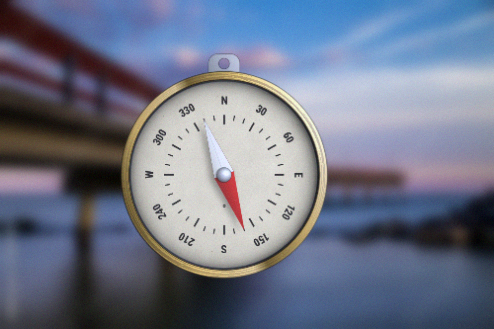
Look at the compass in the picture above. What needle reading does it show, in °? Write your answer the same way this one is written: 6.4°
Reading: 160°
